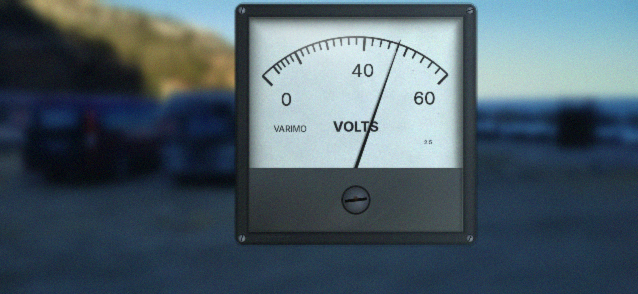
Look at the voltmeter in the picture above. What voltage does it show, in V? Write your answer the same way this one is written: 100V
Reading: 48V
